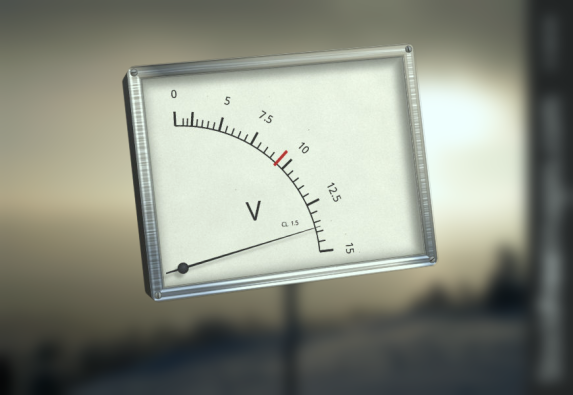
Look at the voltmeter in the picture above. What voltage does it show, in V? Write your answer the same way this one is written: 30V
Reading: 13.75V
